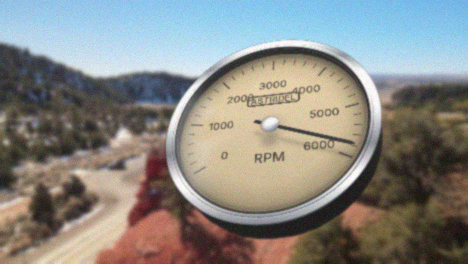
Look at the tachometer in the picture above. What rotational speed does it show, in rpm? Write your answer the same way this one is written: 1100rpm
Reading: 5800rpm
